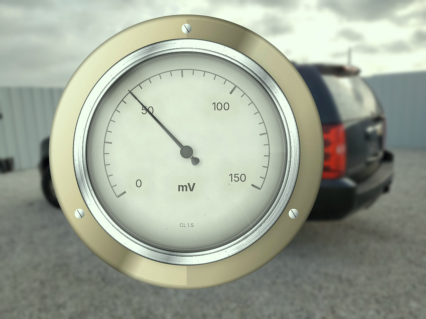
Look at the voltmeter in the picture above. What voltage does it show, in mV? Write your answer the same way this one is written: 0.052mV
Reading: 50mV
